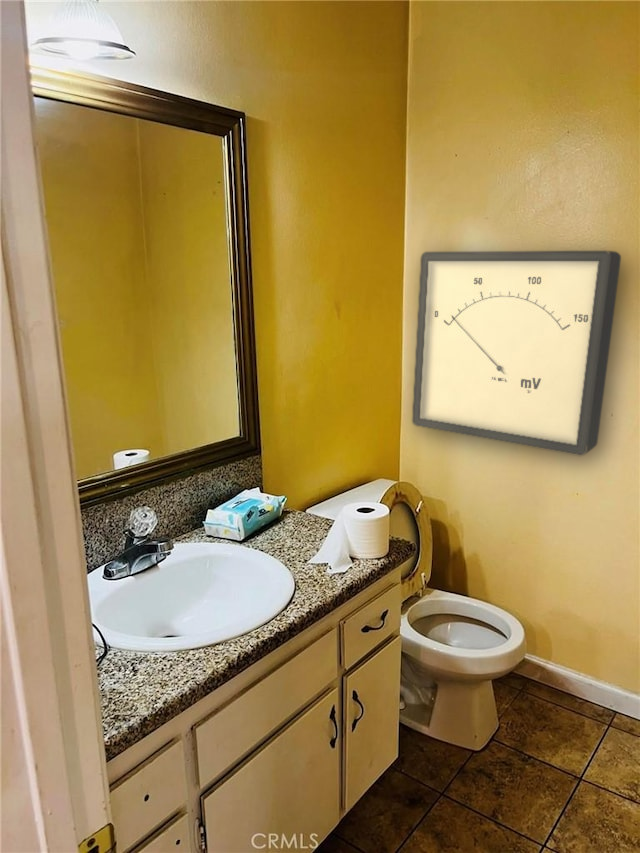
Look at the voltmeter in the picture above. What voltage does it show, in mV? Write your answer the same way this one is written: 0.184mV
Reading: 10mV
